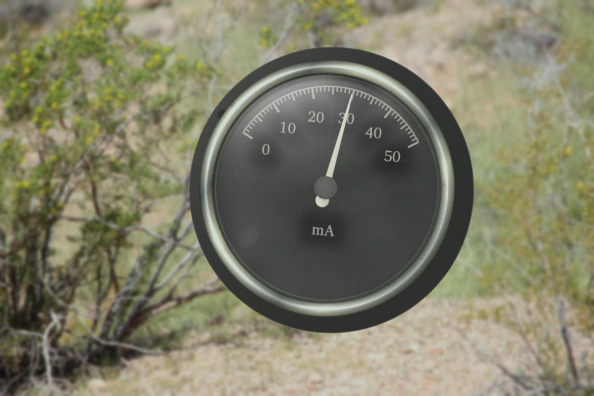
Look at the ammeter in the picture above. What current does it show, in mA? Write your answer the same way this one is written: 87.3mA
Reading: 30mA
